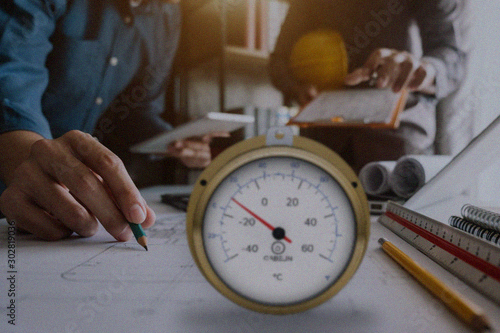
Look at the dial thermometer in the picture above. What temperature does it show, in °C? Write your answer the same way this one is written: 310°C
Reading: -12°C
